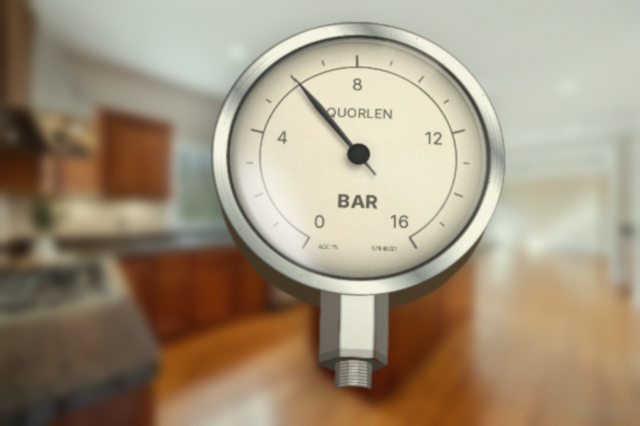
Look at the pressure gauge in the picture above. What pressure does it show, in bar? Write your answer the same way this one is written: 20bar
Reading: 6bar
